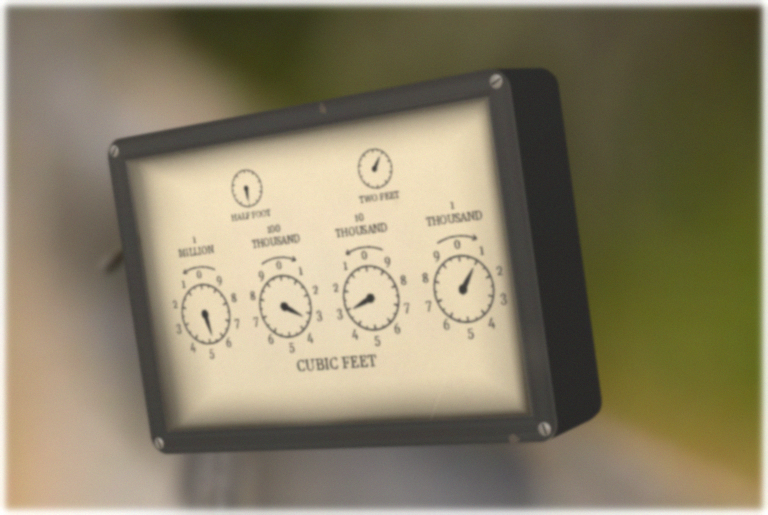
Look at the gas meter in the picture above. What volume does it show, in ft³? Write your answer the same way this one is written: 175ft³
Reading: 533100ft³
